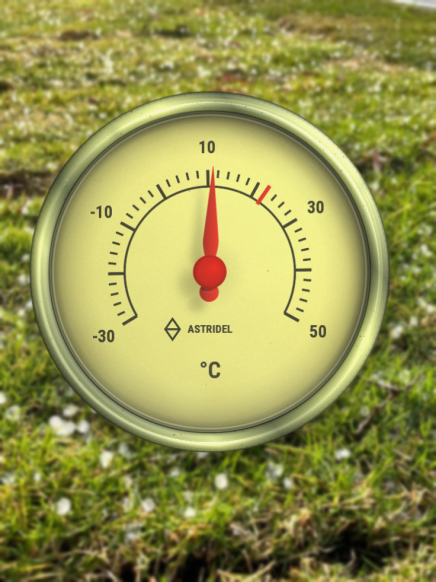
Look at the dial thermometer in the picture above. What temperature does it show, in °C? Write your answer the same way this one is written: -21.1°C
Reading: 11°C
